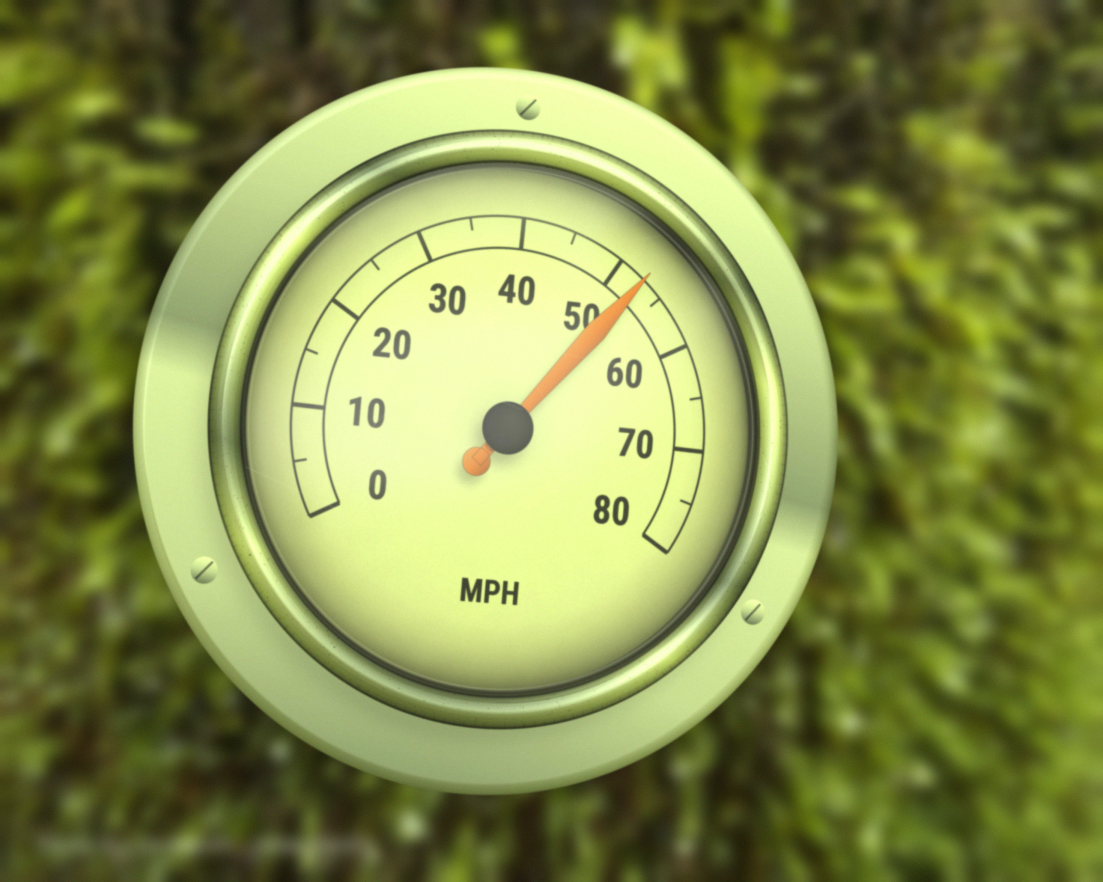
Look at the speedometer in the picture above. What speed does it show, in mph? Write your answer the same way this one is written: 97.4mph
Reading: 52.5mph
